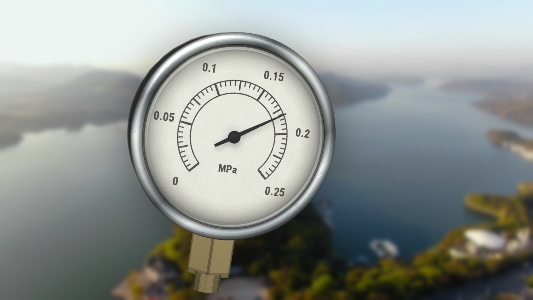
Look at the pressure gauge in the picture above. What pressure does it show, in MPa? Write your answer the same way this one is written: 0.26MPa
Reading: 0.18MPa
